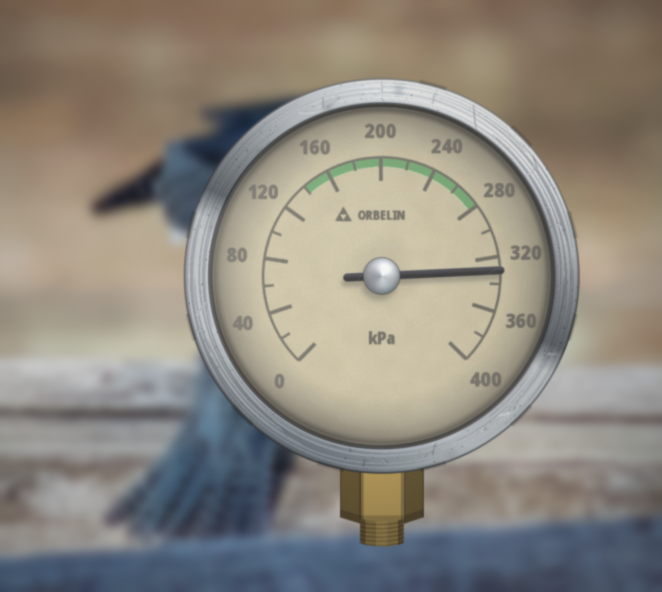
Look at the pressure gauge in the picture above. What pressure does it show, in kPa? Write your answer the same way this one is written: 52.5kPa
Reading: 330kPa
